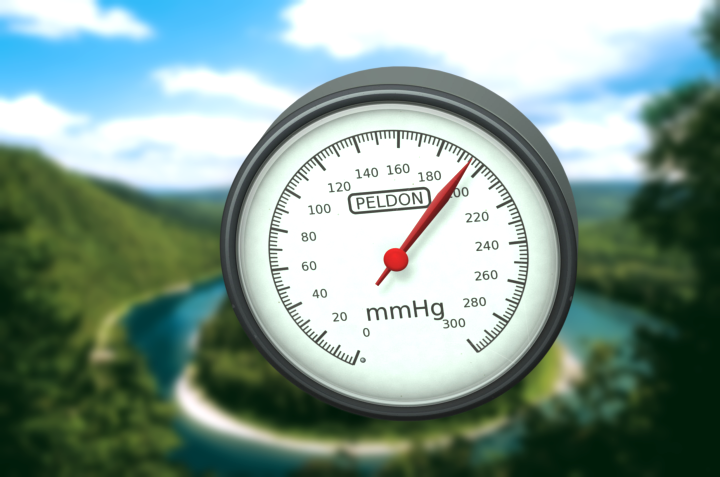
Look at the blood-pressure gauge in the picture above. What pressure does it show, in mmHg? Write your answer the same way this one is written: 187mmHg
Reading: 194mmHg
